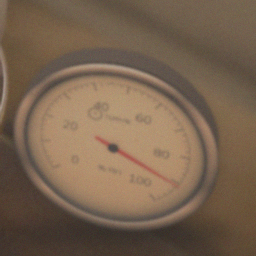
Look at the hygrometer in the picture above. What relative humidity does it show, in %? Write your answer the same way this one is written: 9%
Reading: 90%
